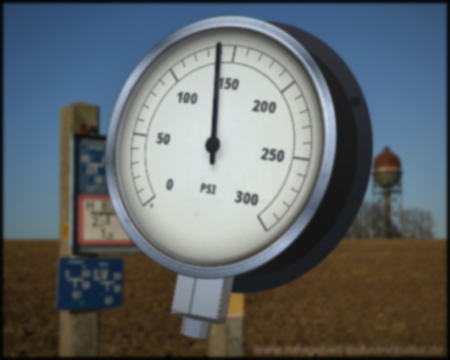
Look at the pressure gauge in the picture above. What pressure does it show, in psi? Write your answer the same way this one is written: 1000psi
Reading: 140psi
